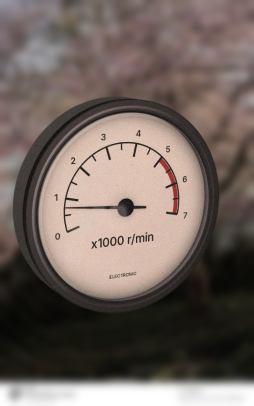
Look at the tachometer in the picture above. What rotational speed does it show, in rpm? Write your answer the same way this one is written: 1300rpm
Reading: 750rpm
